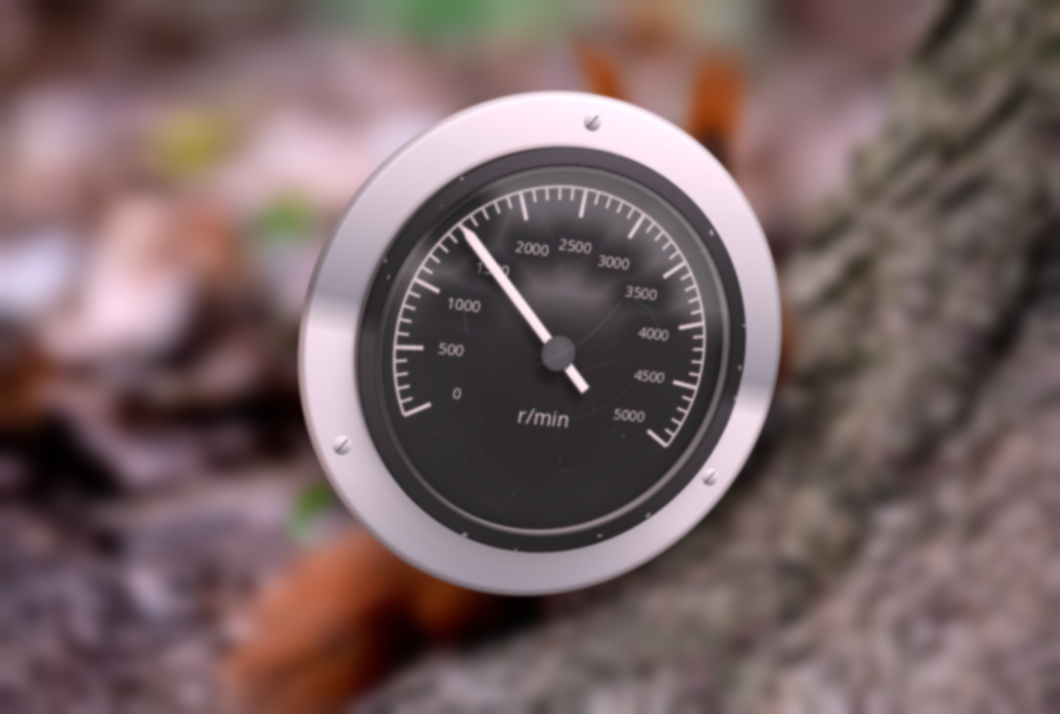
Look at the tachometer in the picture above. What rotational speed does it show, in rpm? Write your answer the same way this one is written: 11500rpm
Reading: 1500rpm
